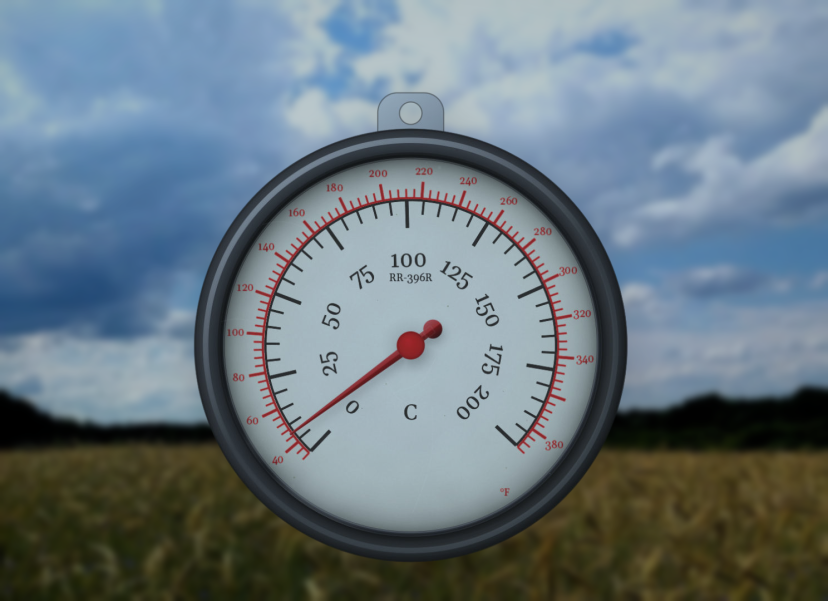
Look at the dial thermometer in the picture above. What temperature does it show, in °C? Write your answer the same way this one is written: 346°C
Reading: 7.5°C
